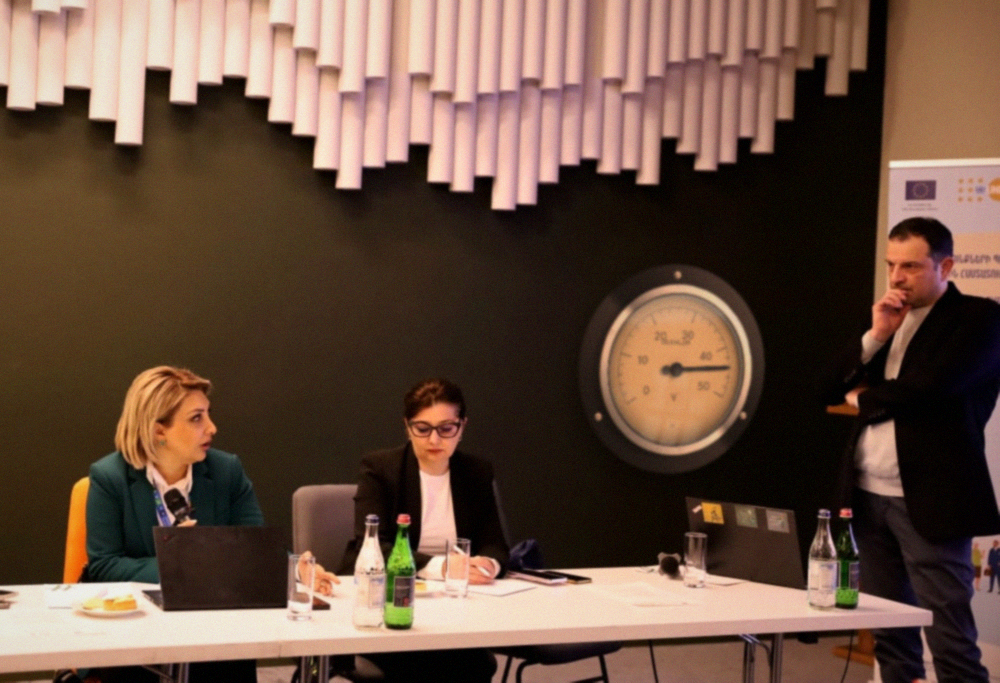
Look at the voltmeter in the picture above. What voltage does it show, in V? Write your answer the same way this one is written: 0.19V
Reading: 44V
